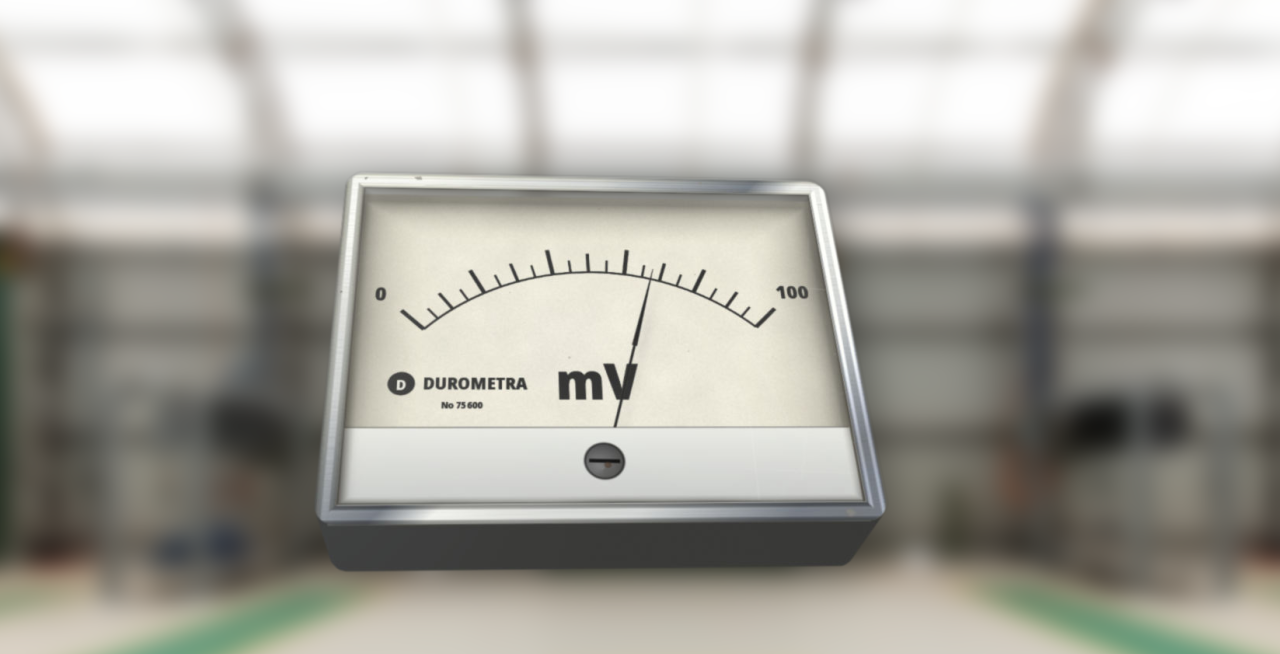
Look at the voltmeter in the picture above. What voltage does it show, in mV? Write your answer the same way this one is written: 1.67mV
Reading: 67.5mV
